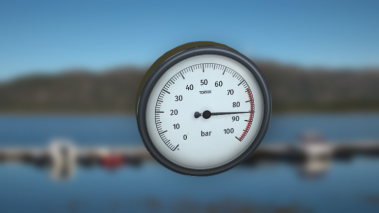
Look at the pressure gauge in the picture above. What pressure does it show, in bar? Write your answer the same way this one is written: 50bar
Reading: 85bar
